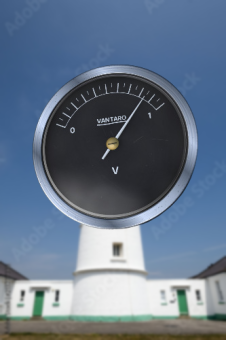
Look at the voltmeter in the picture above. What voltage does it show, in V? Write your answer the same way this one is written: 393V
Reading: 0.85V
